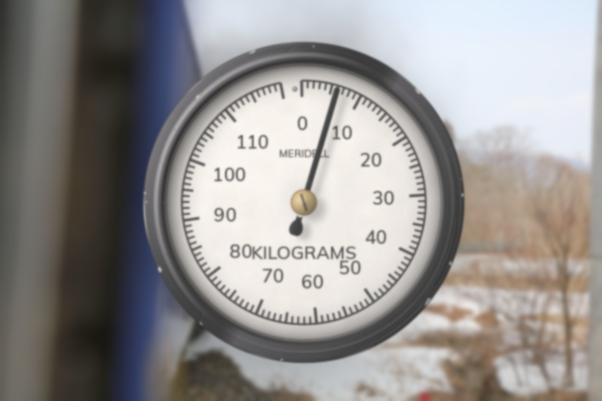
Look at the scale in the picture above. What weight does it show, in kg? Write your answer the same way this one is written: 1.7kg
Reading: 6kg
